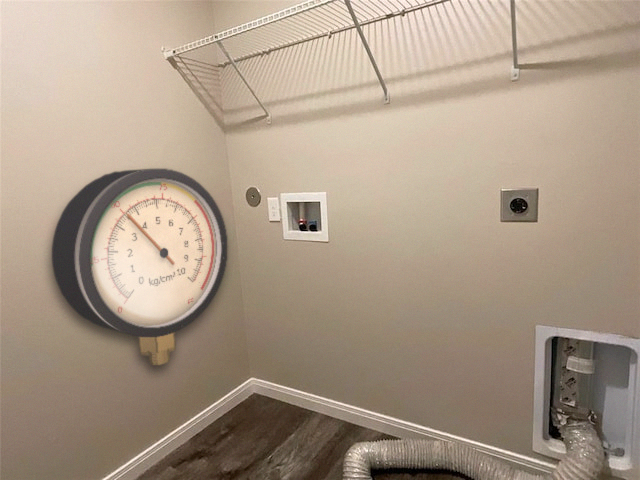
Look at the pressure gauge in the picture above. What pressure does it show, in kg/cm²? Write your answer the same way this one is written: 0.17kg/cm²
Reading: 3.5kg/cm²
